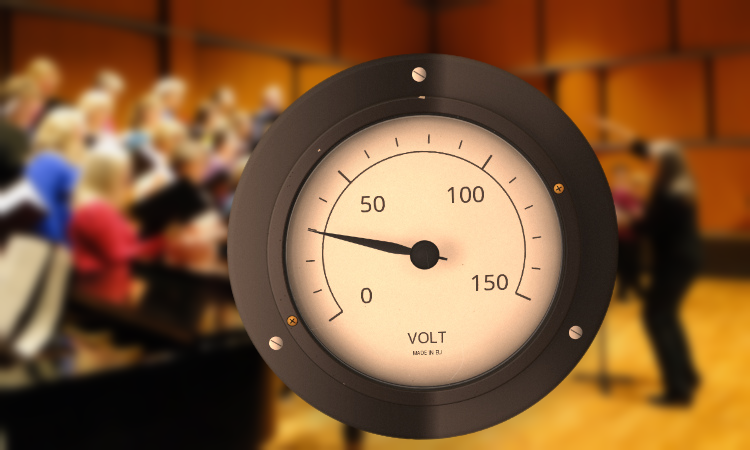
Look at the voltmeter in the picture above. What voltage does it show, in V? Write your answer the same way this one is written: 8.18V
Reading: 30V
